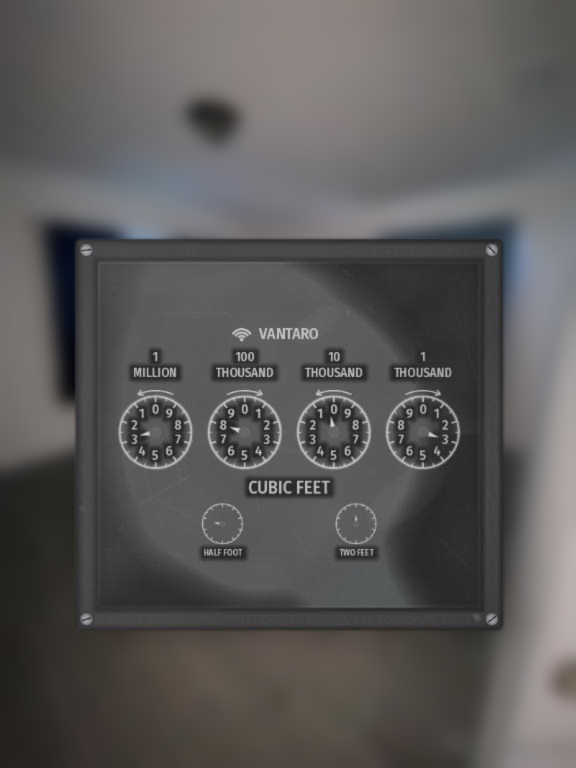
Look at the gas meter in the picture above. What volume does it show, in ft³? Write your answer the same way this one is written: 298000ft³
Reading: 280300ft³
